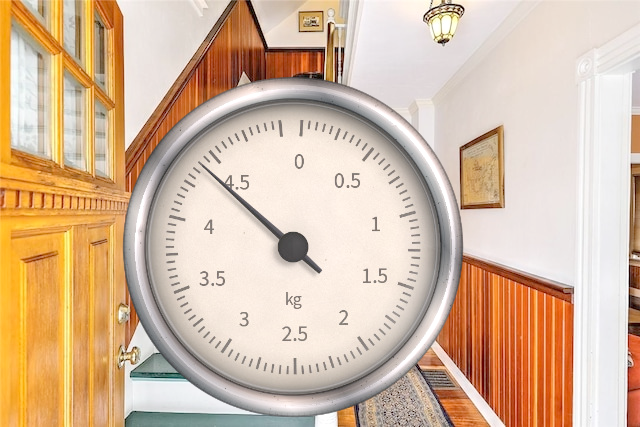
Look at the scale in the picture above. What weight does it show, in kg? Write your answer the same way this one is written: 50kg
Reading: 4.4kg
